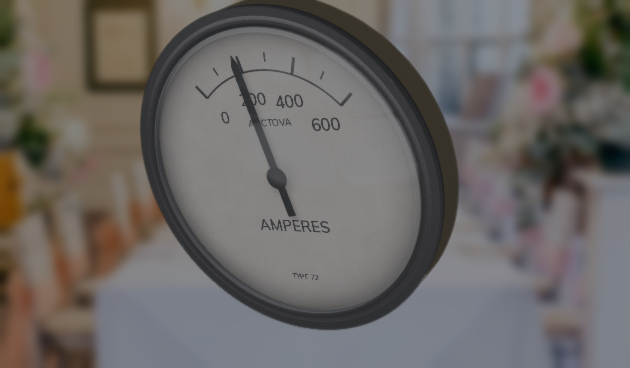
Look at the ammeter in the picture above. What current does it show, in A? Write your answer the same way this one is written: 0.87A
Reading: 200A
